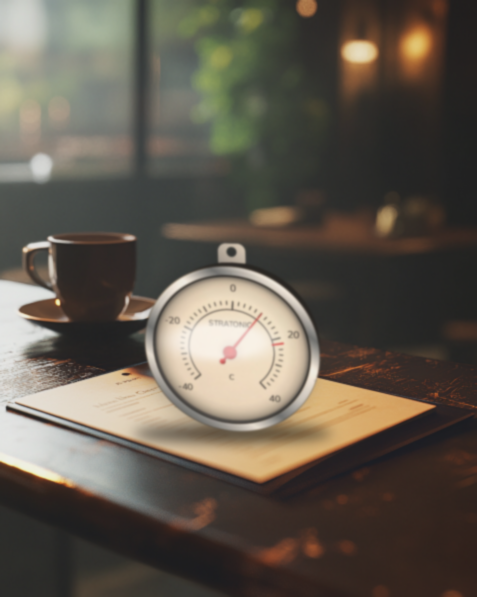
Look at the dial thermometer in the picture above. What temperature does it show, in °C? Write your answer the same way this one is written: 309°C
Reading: 10°C
